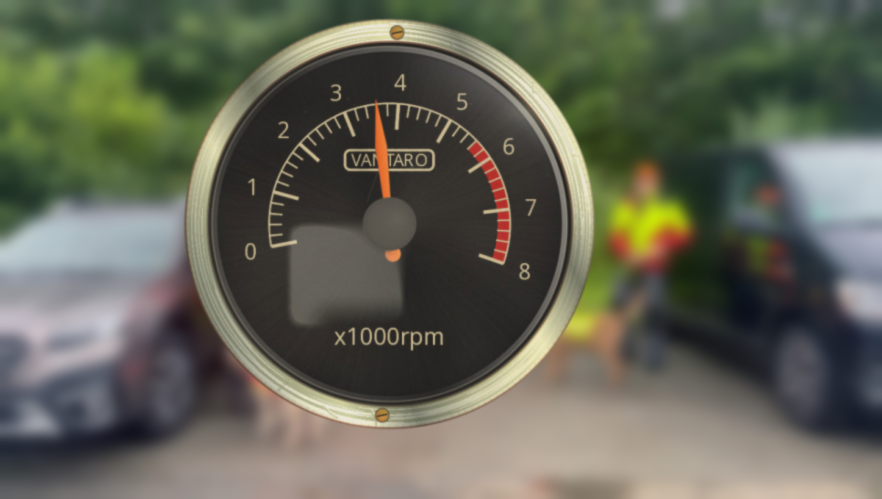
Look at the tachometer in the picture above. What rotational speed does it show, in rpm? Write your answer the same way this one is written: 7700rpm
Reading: 3600rpm
